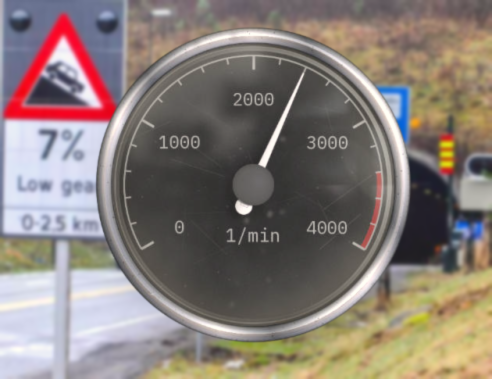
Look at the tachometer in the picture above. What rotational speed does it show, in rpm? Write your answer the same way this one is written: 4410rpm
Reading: 2400rpm
